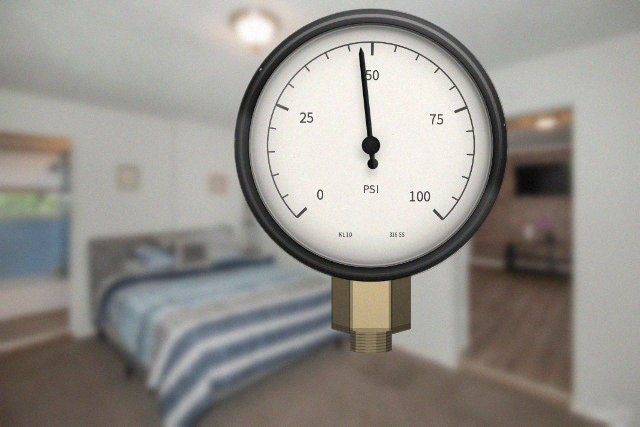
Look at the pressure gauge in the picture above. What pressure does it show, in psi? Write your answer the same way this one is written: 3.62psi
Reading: 47.5psi
